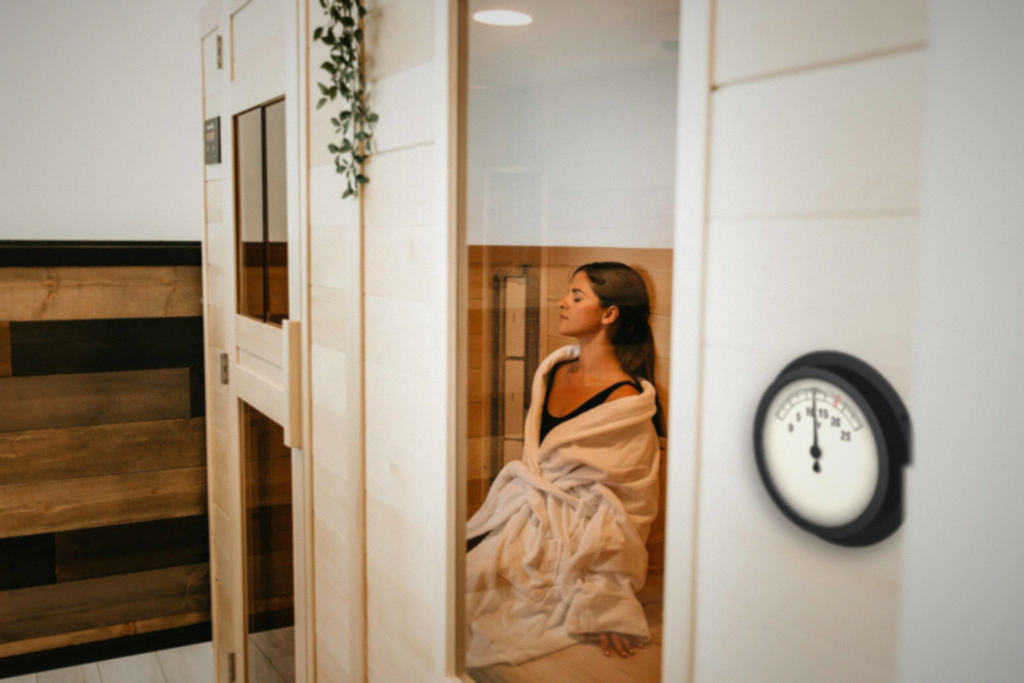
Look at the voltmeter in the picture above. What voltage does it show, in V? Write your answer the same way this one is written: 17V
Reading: 12.5V
